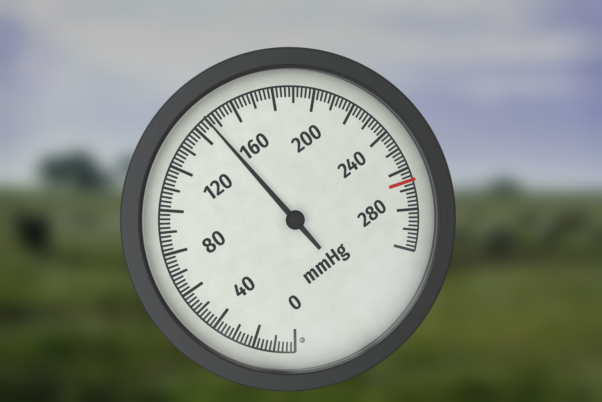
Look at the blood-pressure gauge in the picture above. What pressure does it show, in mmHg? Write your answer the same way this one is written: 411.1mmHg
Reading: 146mmHg
